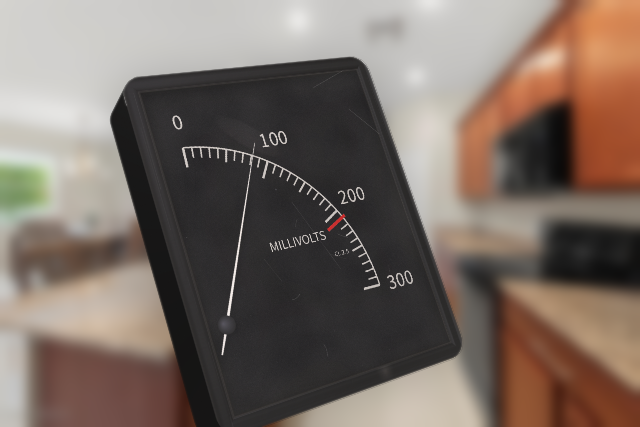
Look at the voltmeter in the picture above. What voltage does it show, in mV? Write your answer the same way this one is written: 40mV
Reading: 80mV
